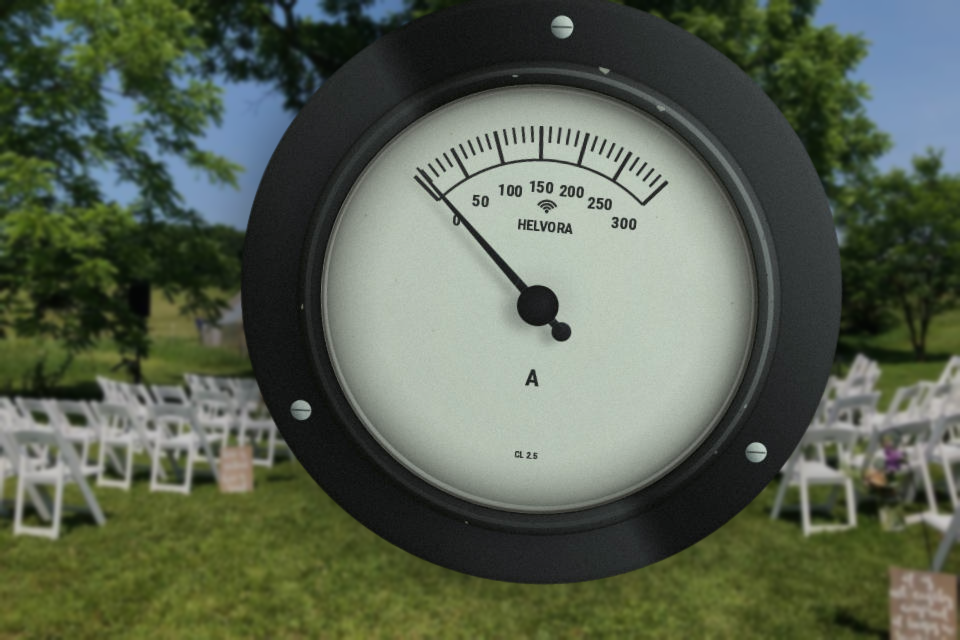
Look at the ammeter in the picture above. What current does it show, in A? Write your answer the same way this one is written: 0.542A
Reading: 10A
